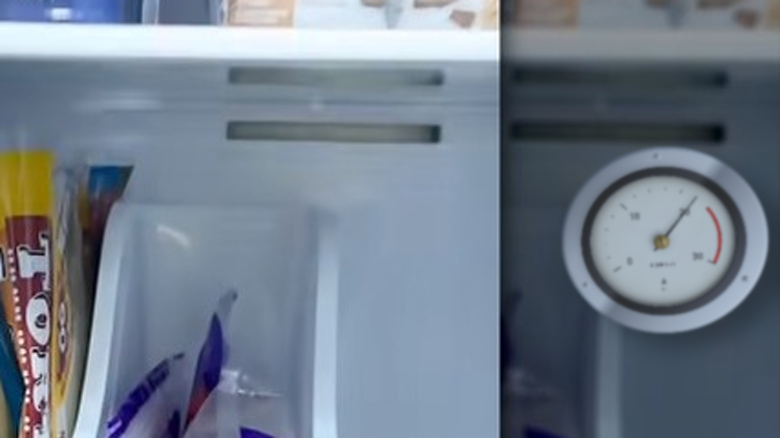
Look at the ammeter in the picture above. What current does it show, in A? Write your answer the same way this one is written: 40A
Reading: 20A
